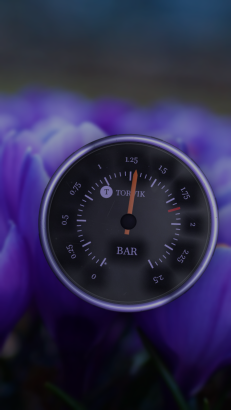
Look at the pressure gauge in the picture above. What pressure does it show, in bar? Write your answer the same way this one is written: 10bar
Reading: 1.3bar
